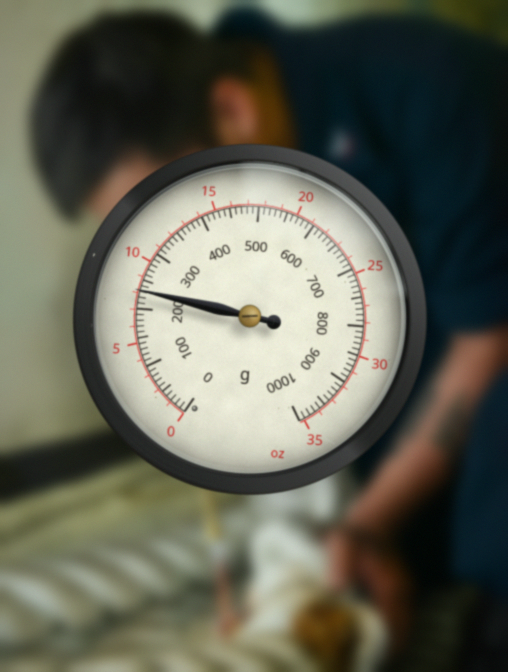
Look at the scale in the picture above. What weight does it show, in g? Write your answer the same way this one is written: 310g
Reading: 230g
